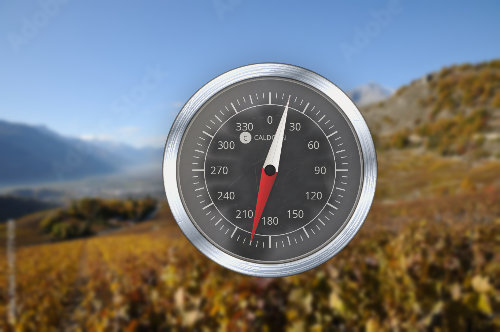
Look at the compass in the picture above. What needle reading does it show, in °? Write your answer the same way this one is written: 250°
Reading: 195°
